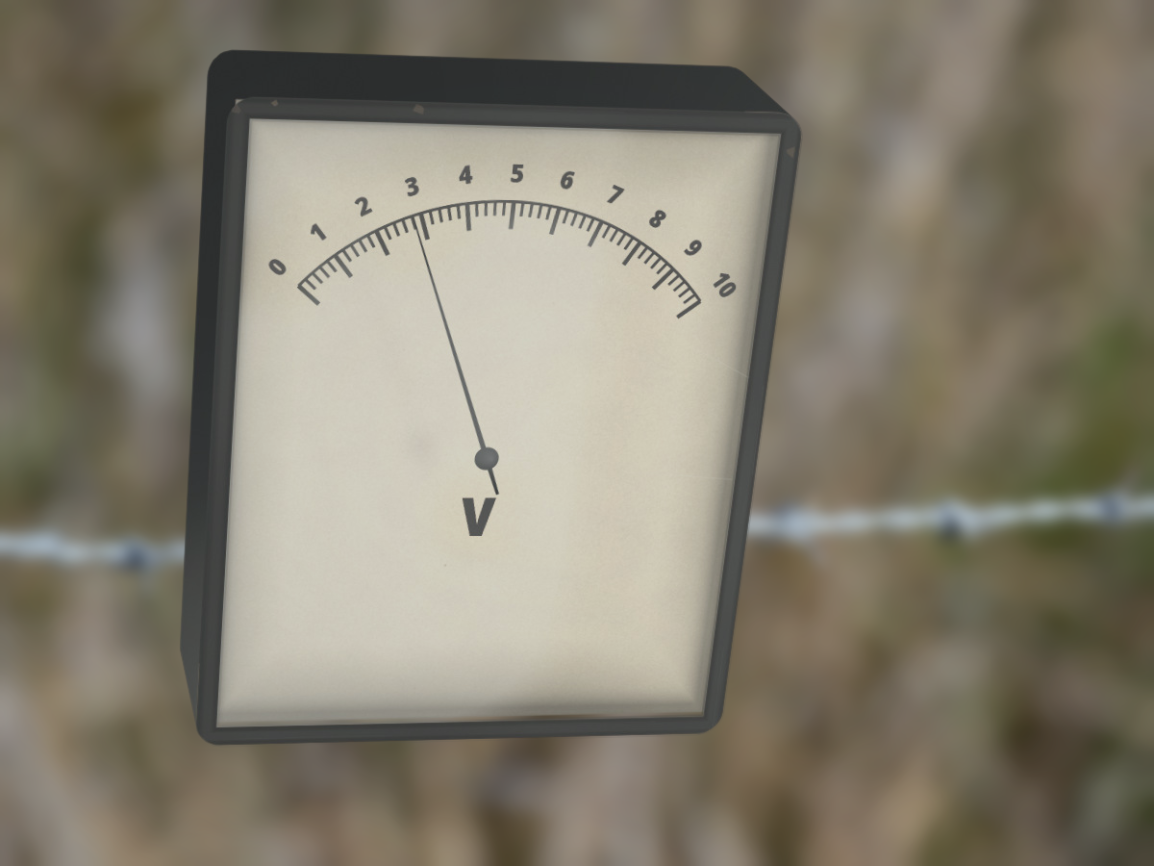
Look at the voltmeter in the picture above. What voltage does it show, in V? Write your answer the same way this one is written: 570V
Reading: 2.8V
